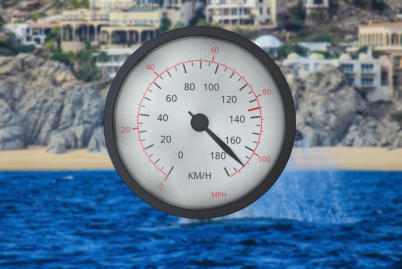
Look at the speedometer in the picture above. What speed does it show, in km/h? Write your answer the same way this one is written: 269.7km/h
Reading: 170km/h
